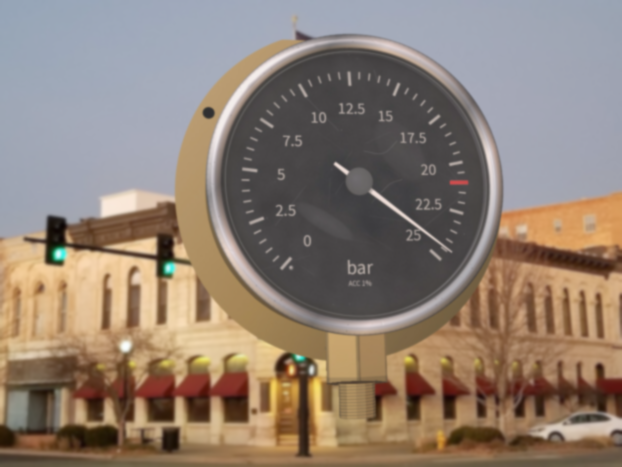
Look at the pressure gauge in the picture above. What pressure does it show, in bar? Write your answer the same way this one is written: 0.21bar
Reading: 24.5bar
